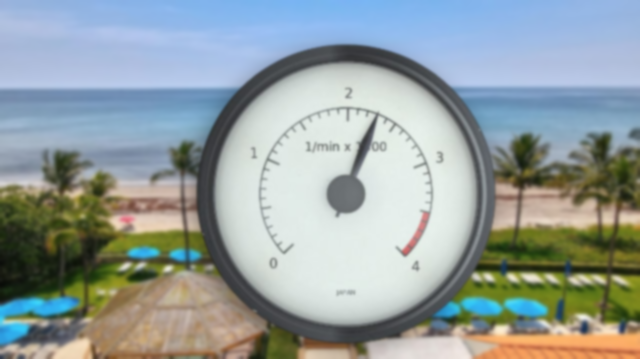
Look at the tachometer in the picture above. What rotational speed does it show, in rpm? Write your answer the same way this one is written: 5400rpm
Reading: 2300rpm
